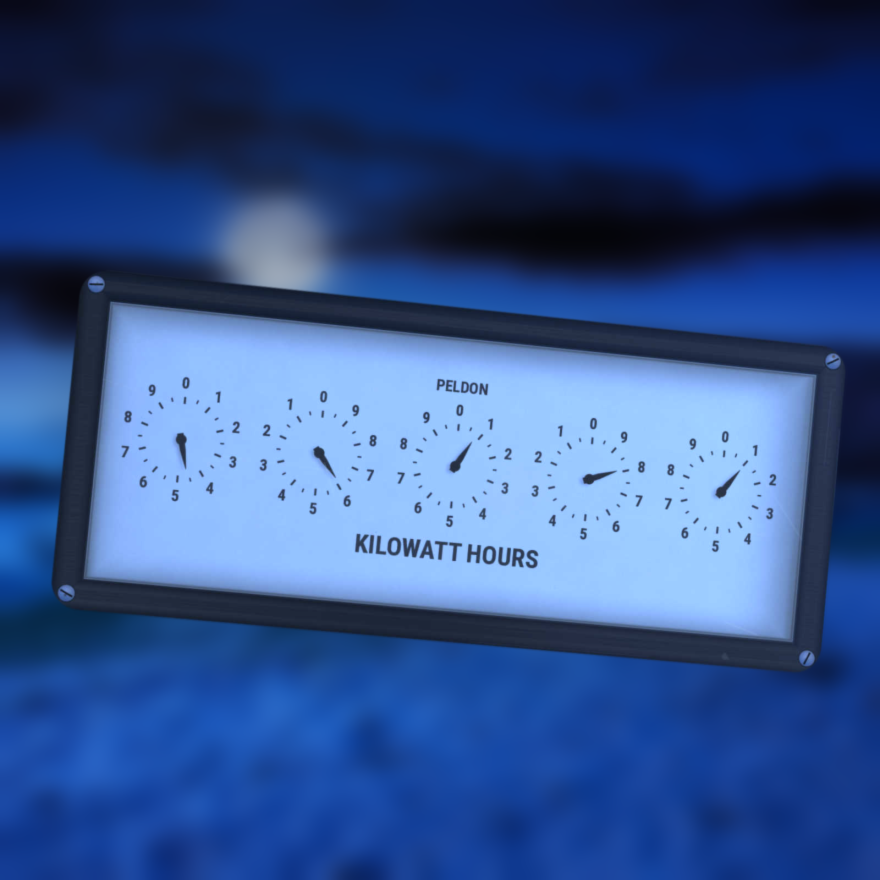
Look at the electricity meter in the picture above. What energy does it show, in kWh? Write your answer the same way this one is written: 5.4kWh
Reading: 46081kWh
